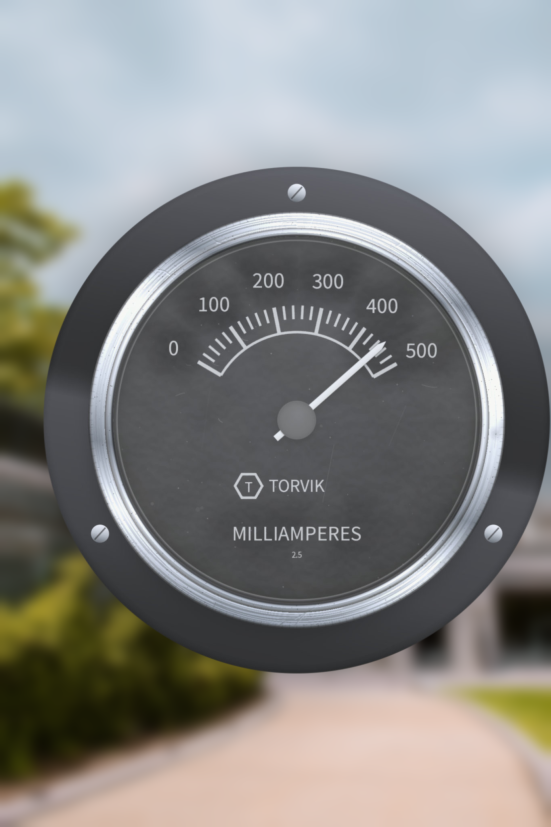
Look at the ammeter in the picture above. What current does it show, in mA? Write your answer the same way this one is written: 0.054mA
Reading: 450mA
